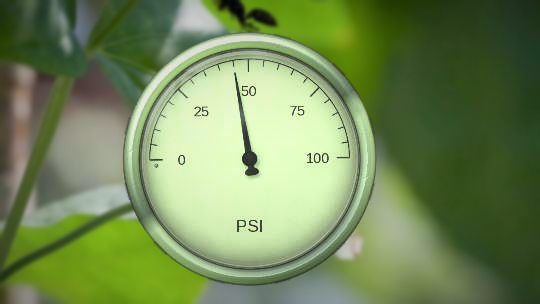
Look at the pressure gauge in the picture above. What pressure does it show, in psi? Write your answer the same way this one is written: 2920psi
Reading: 45psi
